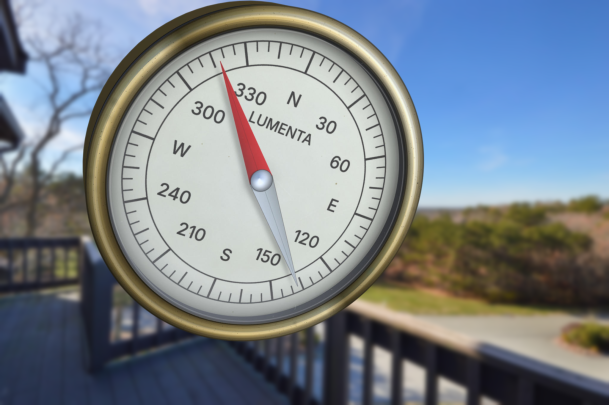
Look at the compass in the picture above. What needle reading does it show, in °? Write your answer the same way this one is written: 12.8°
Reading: 317.5°
